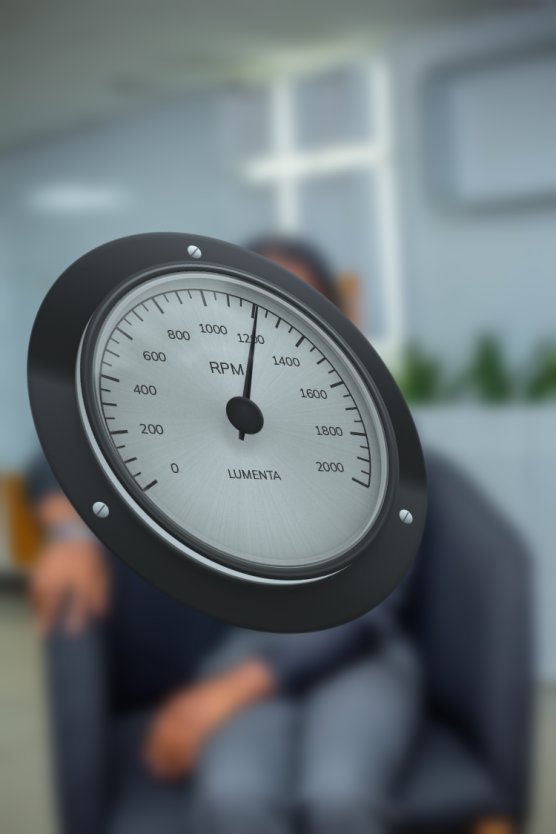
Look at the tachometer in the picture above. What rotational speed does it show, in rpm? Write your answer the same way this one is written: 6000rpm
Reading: 1200rpm
